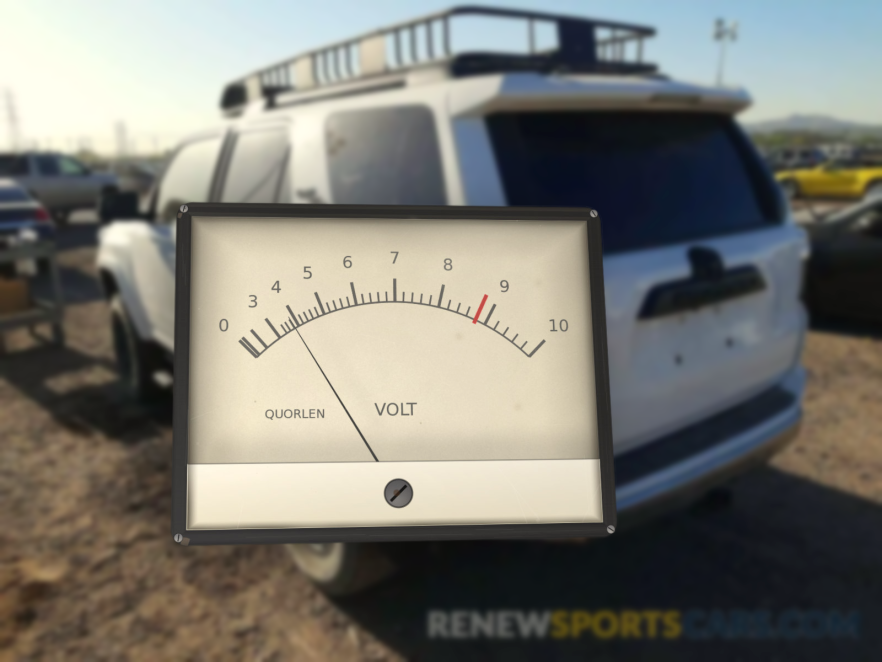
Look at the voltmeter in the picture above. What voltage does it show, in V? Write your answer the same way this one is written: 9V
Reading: 3.8V
